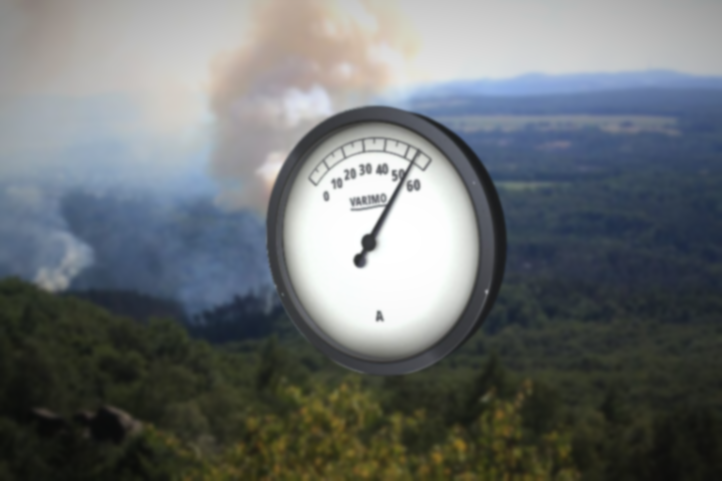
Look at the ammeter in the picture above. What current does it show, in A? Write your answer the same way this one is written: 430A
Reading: 55A
